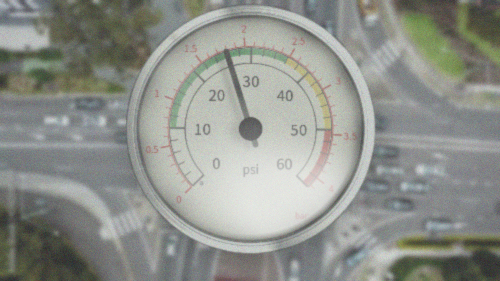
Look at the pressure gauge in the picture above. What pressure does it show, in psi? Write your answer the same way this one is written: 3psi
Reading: 26psi
